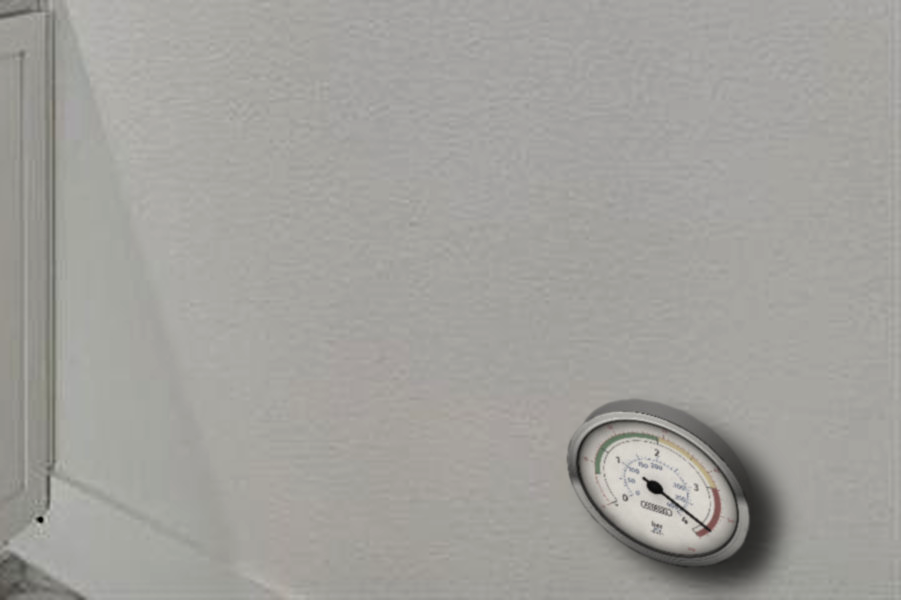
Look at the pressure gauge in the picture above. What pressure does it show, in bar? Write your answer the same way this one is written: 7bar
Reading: 3.75bar
